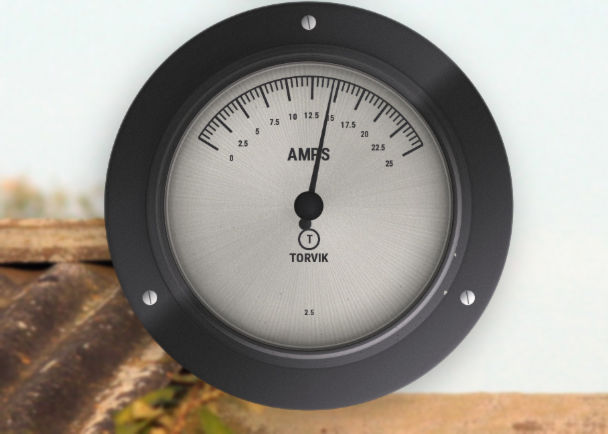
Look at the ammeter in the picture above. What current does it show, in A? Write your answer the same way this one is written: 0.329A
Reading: 14.5A
